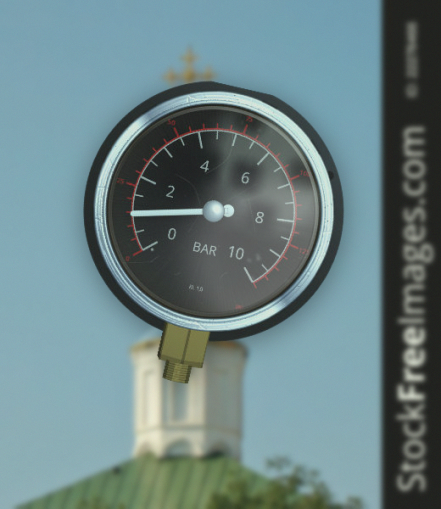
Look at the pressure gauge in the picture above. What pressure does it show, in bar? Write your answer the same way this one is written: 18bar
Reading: 1bar
